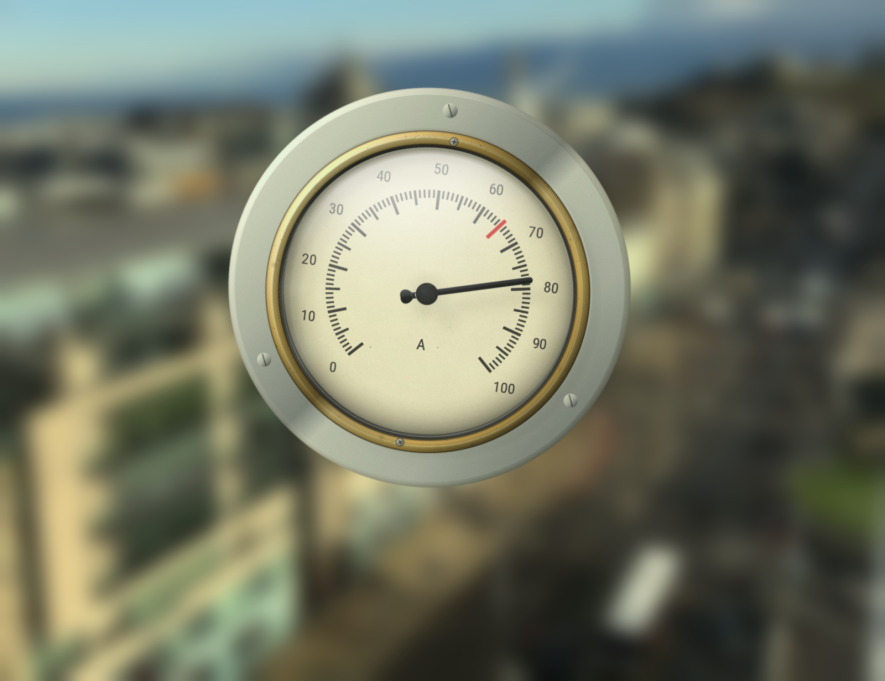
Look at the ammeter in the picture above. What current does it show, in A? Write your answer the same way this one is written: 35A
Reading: 78A
